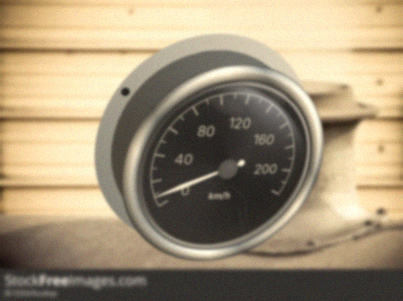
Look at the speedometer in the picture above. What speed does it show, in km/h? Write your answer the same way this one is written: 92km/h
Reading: 10km/h
